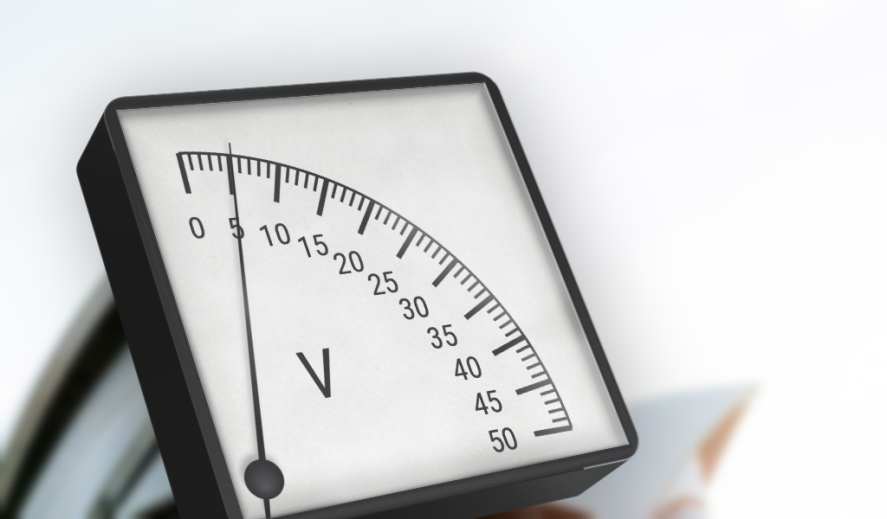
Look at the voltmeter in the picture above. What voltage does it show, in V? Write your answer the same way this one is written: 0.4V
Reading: 5V
